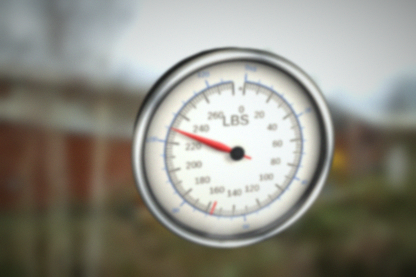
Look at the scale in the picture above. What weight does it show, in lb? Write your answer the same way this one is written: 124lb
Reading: 230lb
